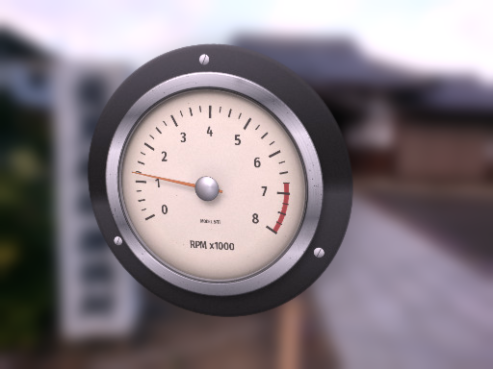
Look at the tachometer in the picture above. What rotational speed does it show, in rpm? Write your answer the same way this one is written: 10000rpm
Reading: 1250rpm
